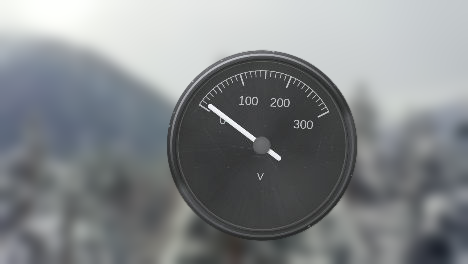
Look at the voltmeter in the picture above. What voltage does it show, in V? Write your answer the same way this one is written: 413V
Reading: 10V
